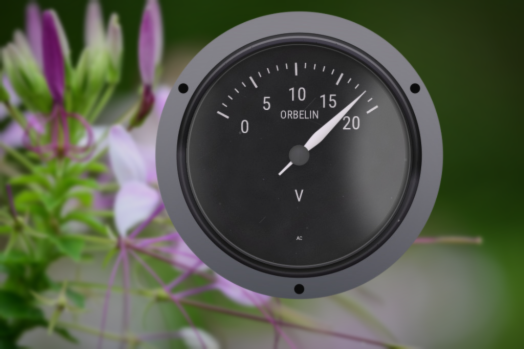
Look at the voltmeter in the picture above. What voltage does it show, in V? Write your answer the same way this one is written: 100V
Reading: 18V
